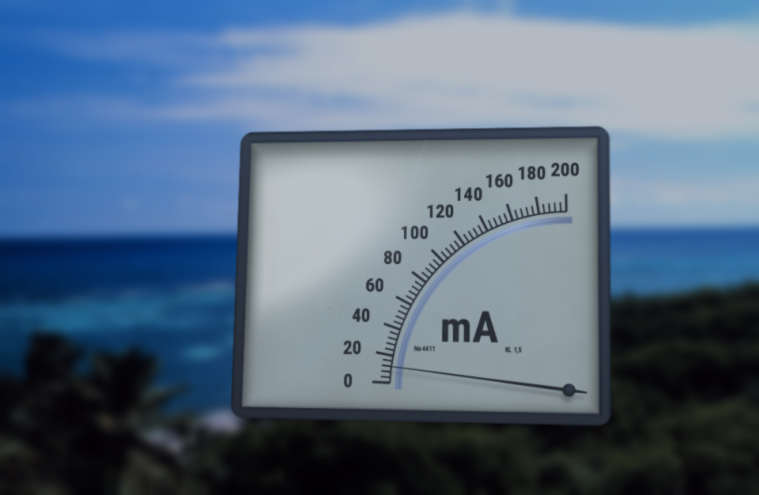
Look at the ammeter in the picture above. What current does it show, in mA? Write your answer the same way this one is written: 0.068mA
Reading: 12mA
